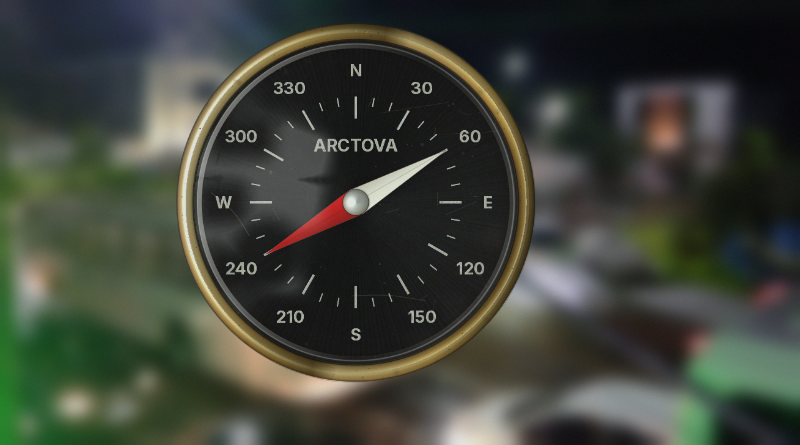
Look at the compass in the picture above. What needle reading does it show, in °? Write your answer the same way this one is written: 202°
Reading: 240°
